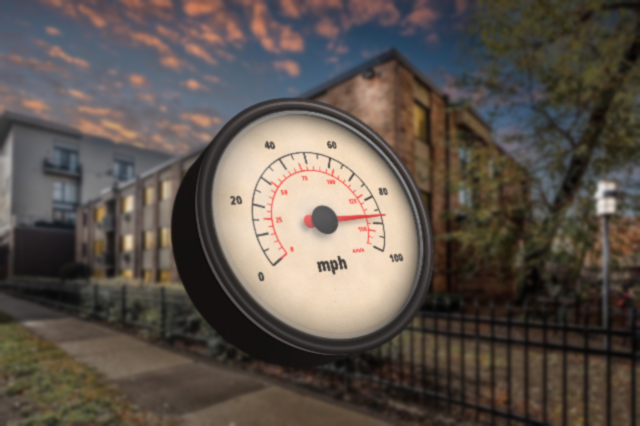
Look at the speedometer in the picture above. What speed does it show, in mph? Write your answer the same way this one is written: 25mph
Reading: 87.5mph
